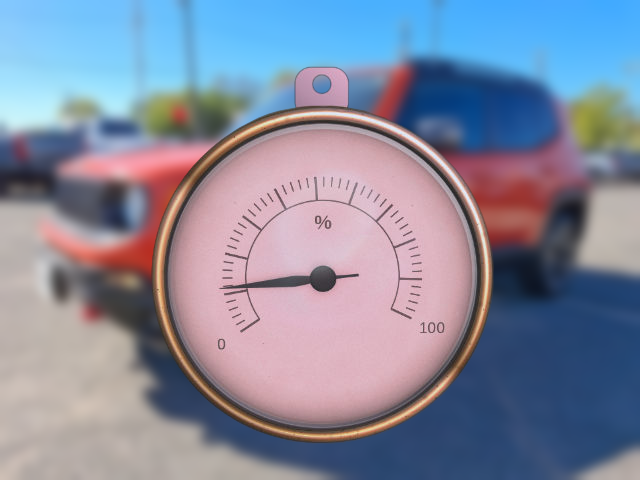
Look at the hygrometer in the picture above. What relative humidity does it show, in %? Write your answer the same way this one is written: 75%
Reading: 12%
